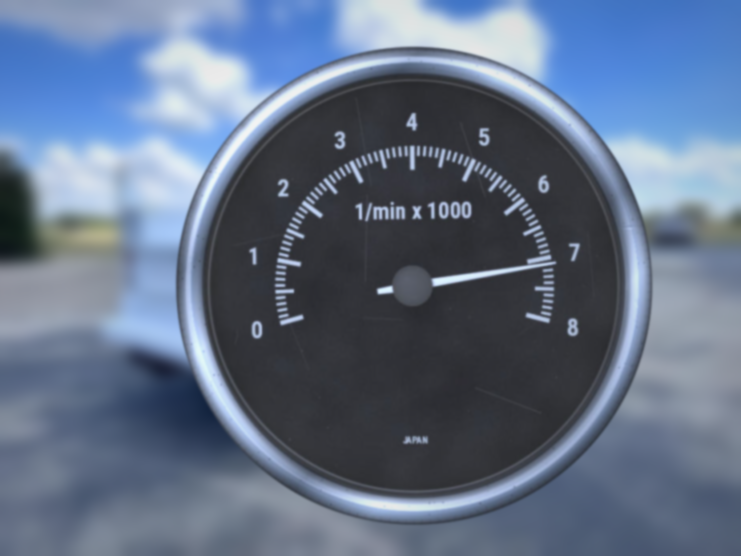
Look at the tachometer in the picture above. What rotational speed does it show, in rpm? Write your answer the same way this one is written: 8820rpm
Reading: 7100rpm
